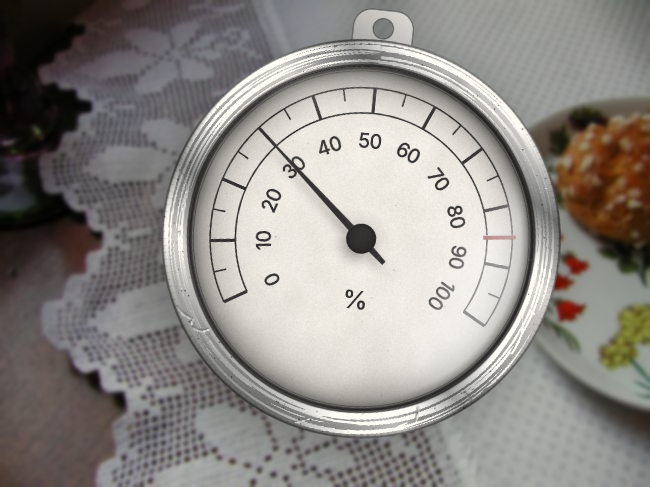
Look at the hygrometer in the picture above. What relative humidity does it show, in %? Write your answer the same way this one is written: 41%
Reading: 30%
